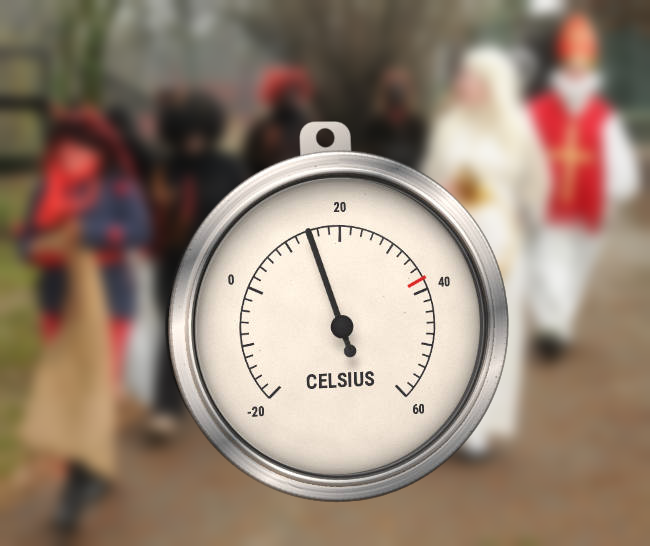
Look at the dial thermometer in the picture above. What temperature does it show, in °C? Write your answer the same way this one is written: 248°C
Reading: 14°C
